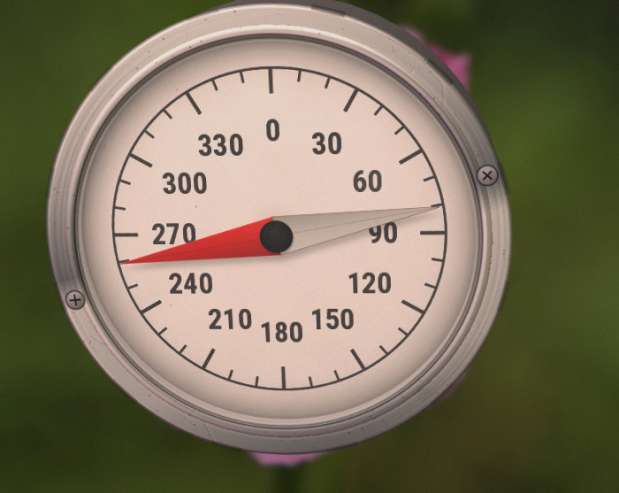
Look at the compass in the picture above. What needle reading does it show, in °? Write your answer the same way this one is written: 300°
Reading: 260°
